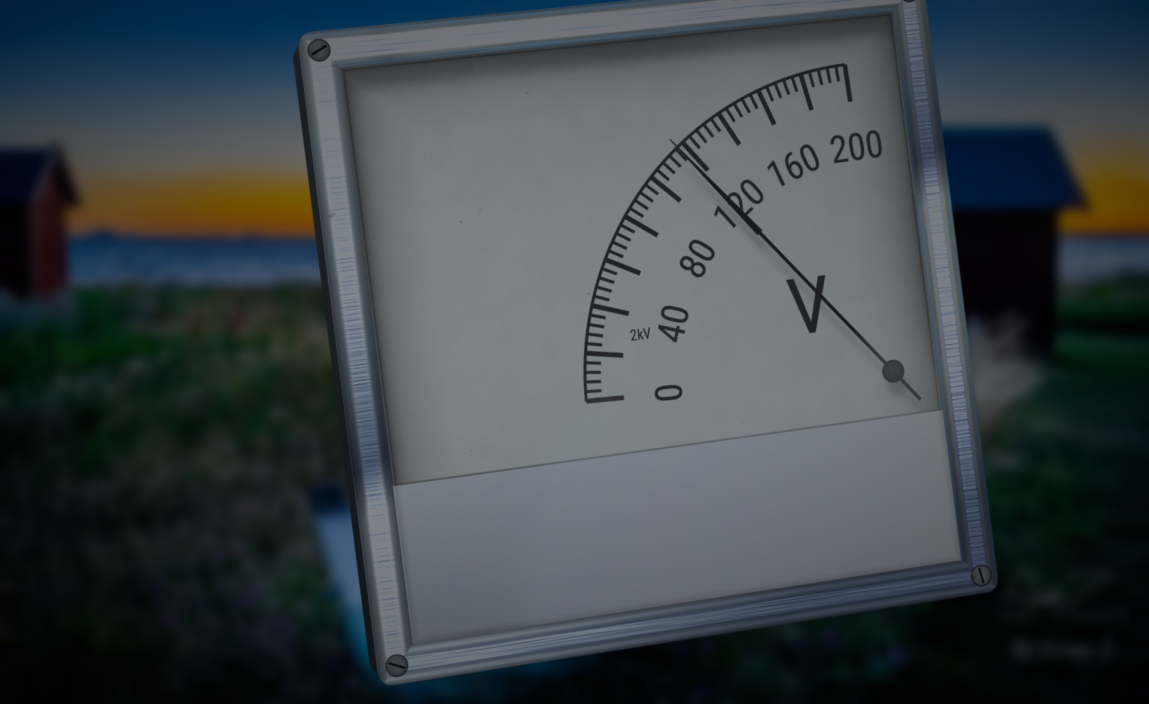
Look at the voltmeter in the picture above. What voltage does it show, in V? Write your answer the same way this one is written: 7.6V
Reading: 116V
